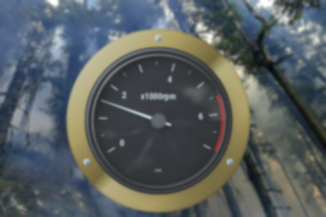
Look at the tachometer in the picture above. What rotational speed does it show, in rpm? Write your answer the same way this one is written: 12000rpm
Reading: 1500rpm
